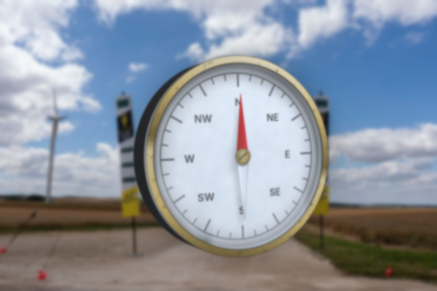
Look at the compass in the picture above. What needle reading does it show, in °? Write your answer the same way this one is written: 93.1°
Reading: 0°
